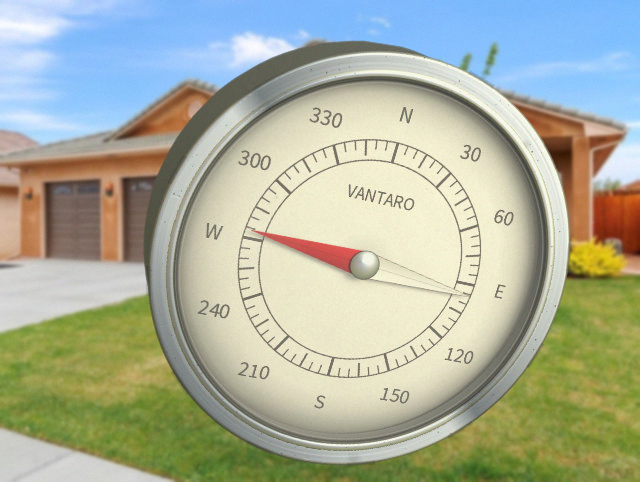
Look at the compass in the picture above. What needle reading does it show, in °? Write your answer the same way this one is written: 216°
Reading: 275°
